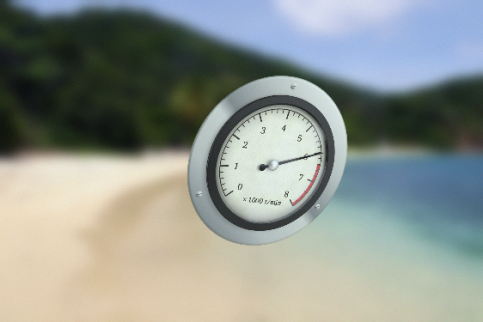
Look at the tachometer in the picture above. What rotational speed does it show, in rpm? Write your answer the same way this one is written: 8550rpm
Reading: 6000rpm
